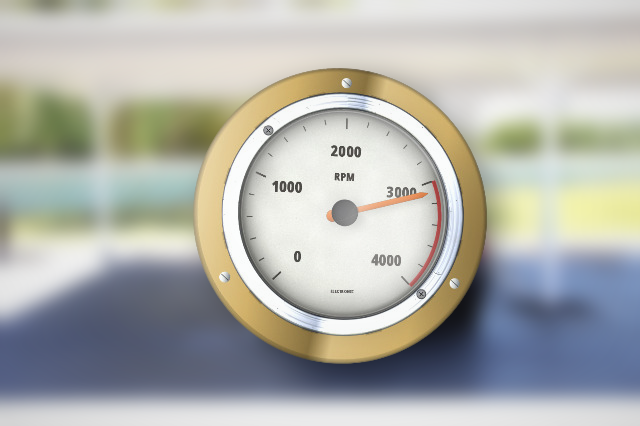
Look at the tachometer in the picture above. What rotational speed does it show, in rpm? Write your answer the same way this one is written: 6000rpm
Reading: 3100rpm
